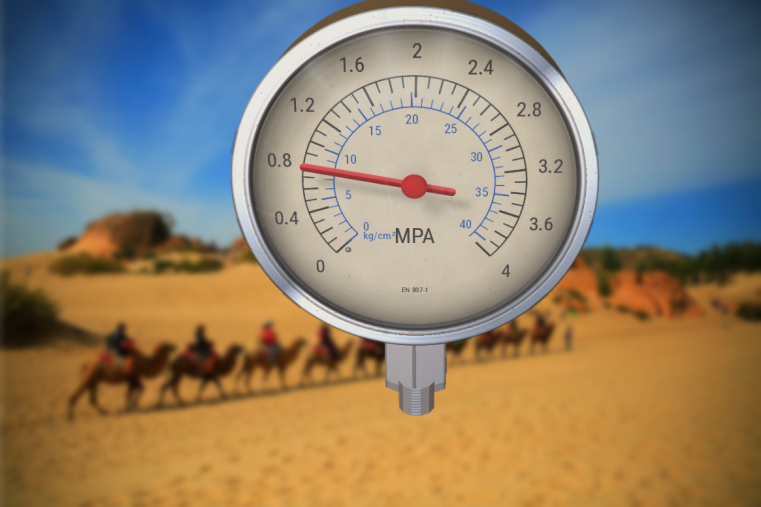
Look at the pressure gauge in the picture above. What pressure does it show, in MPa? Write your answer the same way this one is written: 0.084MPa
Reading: 0.8MPa
